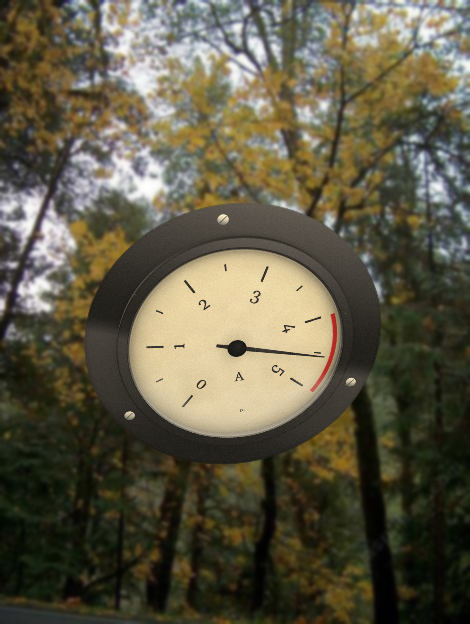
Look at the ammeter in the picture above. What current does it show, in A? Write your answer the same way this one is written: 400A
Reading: 4.5A
